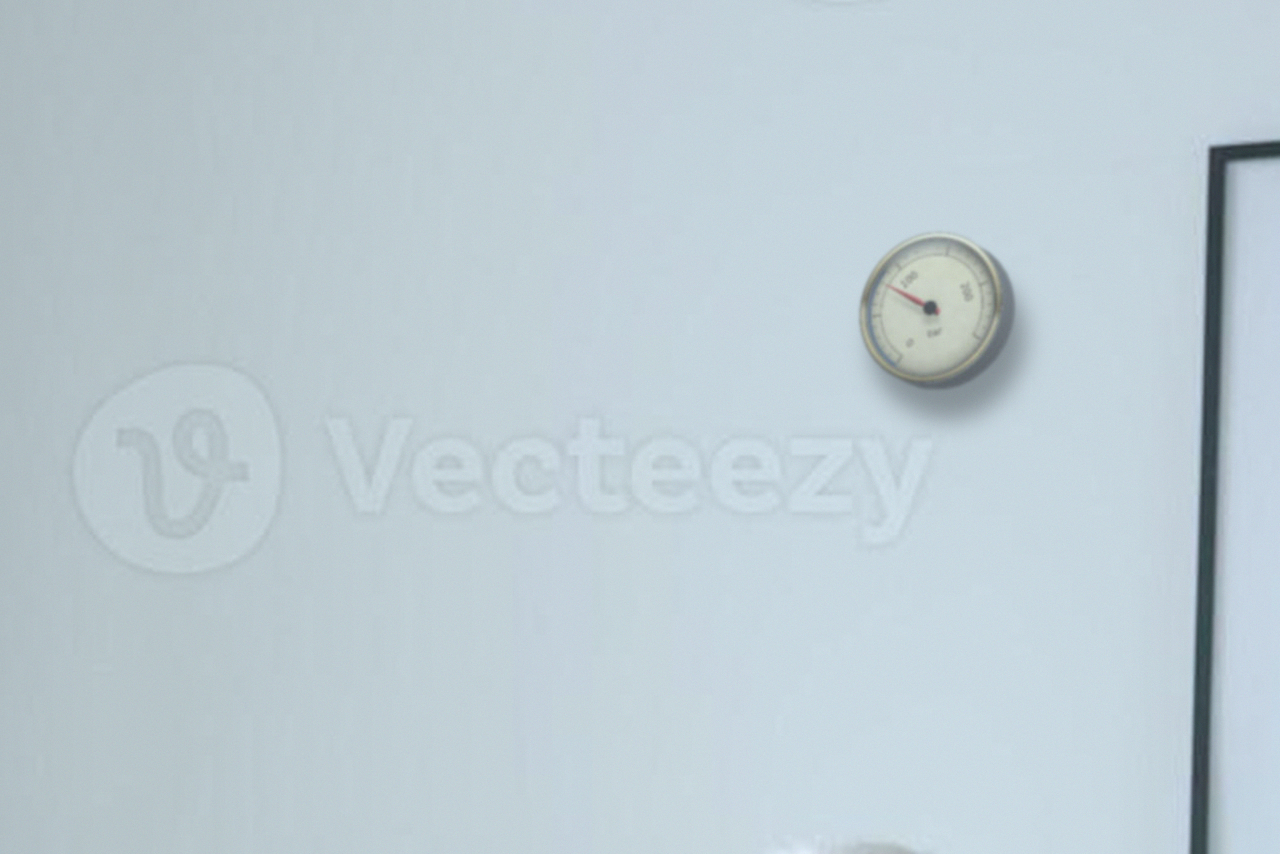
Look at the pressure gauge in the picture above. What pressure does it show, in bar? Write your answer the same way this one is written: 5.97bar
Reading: 80bar
